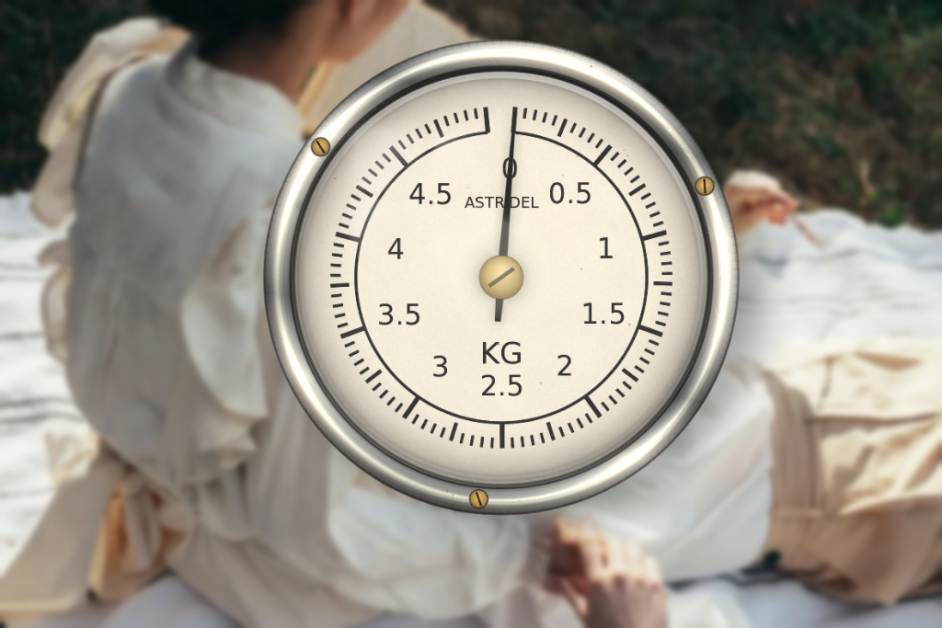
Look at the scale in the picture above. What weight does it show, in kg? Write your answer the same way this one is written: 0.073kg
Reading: 0kg
